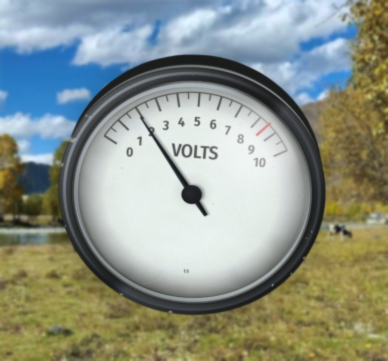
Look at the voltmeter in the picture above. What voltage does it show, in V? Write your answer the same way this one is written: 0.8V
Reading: 2V
